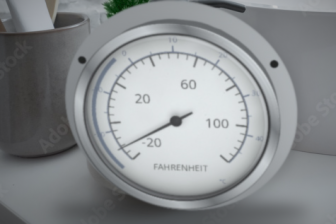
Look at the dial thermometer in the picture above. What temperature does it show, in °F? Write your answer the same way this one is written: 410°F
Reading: -12°F
